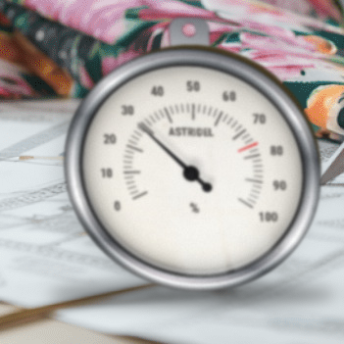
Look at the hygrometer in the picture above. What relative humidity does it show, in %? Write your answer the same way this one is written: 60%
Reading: 30%
